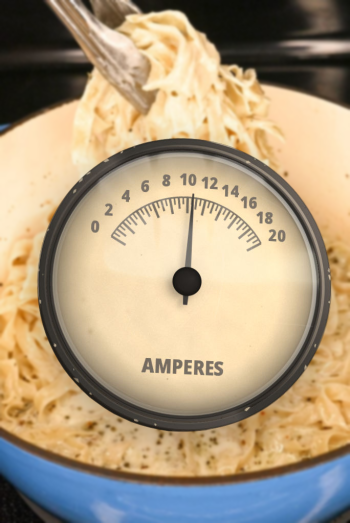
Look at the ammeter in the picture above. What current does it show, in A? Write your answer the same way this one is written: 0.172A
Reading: 10.5A
